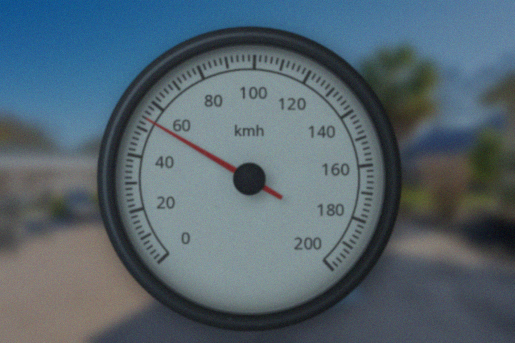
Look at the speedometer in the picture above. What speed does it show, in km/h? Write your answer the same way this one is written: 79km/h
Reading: 54km/h
